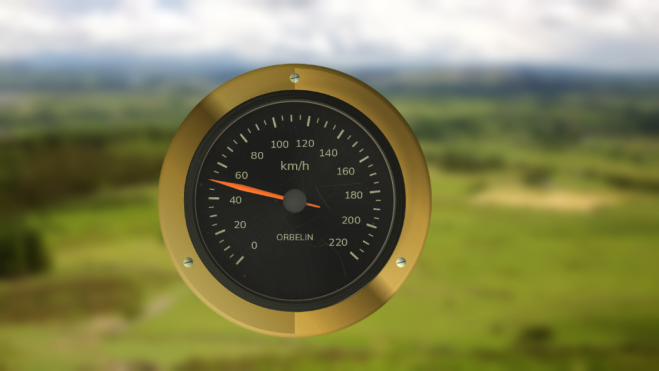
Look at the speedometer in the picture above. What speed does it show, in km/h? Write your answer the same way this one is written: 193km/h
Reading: 50km/h
